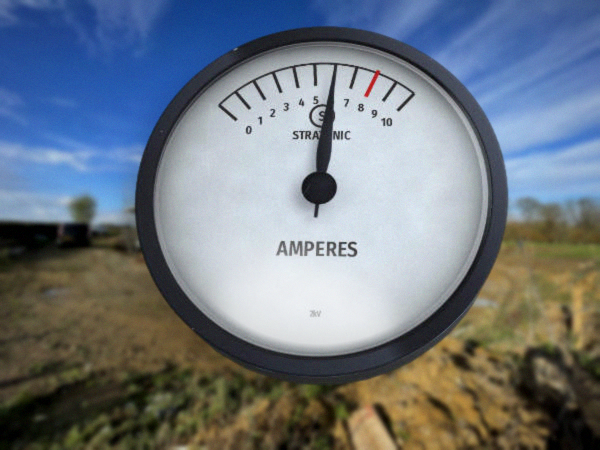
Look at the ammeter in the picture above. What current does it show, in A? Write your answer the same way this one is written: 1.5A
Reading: 6A
